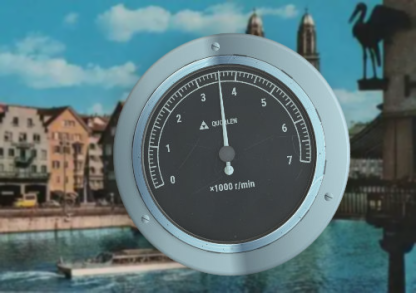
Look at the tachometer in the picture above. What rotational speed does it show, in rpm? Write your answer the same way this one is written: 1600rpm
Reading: 3600rpm
